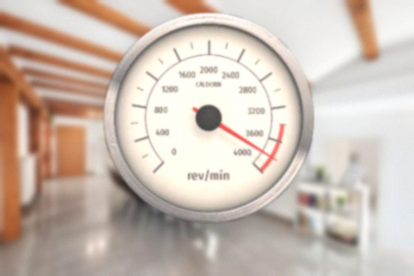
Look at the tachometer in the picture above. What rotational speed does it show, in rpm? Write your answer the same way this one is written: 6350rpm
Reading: 3800rpm
